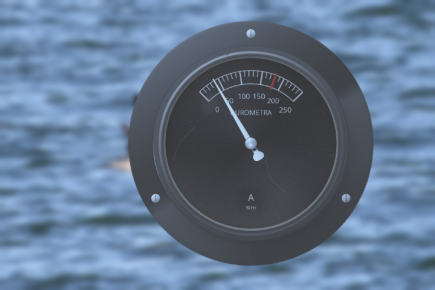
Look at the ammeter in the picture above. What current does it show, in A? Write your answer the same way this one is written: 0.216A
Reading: 40A
